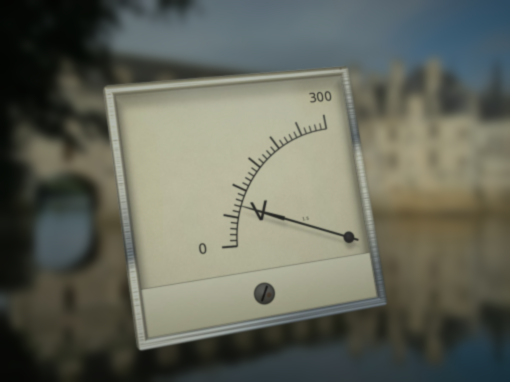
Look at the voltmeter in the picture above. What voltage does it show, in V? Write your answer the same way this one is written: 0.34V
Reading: 70V
